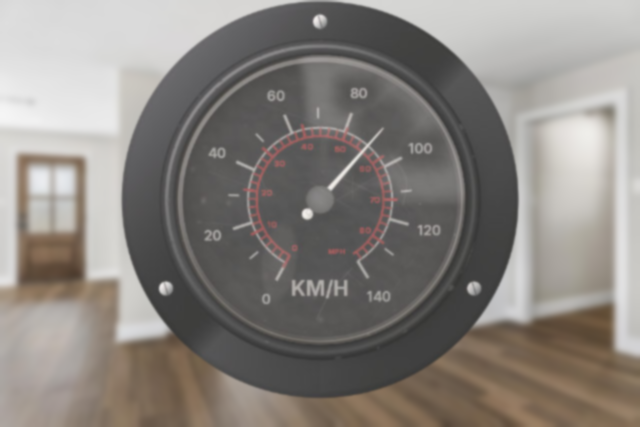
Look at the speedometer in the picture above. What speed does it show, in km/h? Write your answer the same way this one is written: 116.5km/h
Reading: 90km/h
